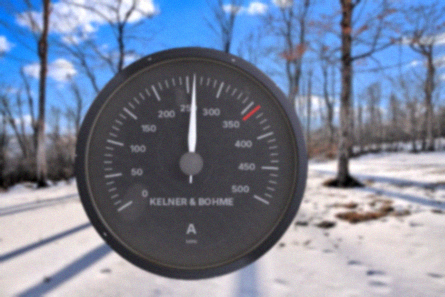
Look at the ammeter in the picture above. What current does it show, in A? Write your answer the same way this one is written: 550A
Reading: 260A
